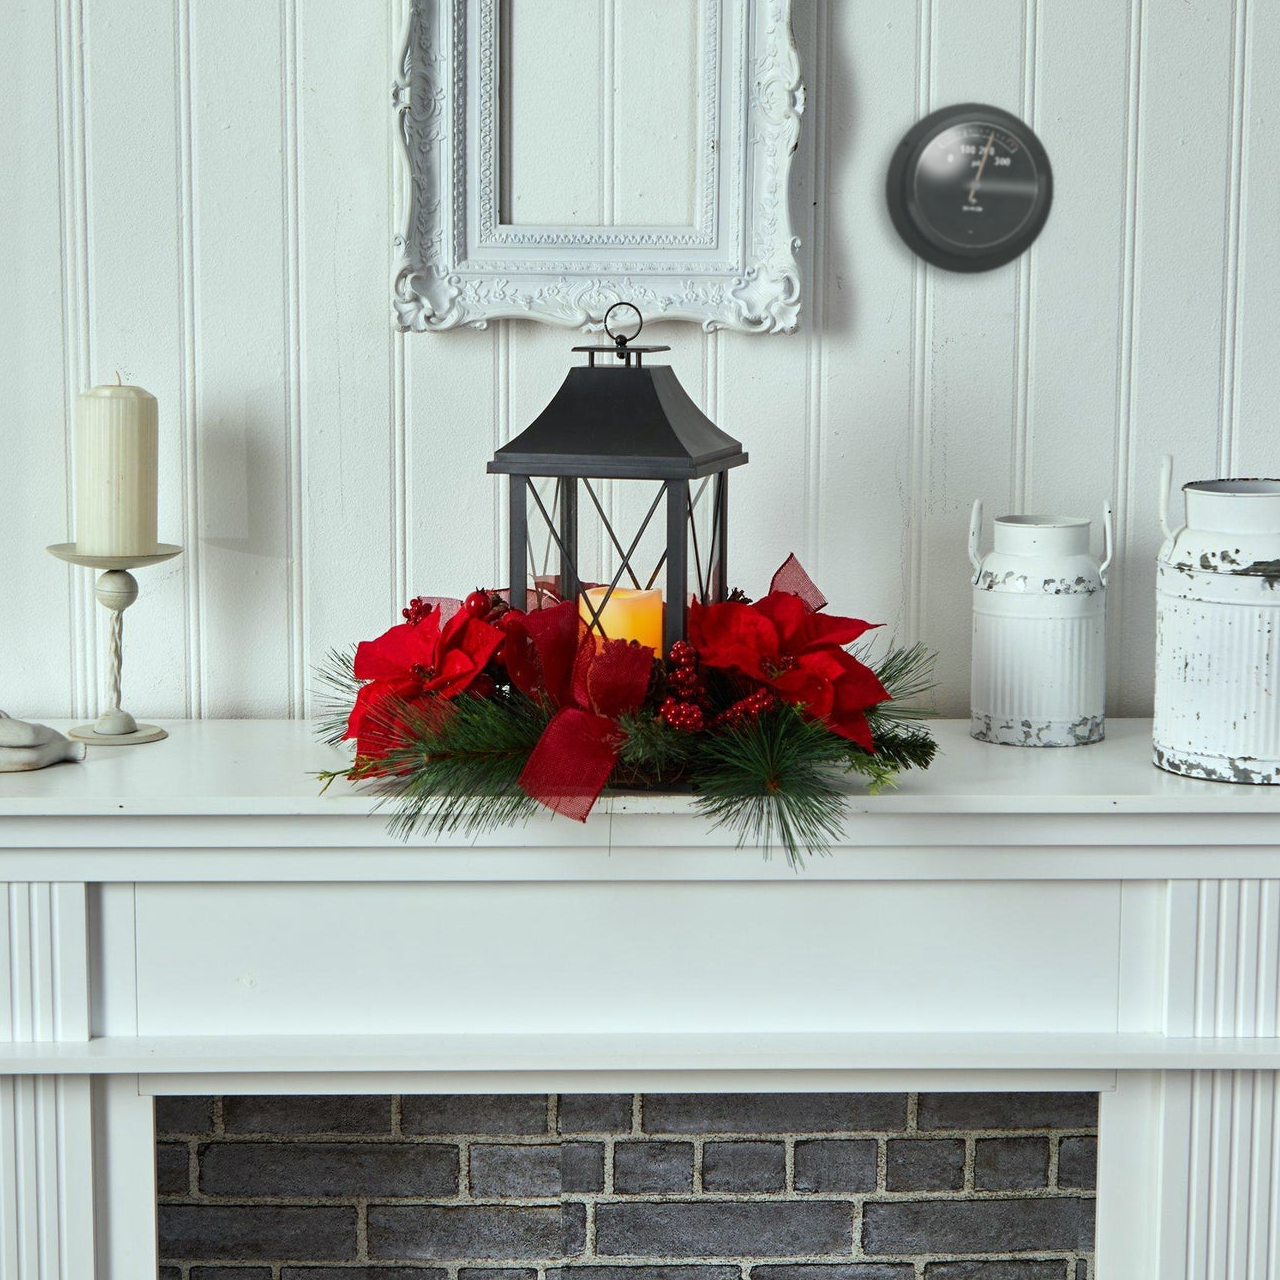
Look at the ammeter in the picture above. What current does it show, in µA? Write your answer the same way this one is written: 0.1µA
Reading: 200µA
